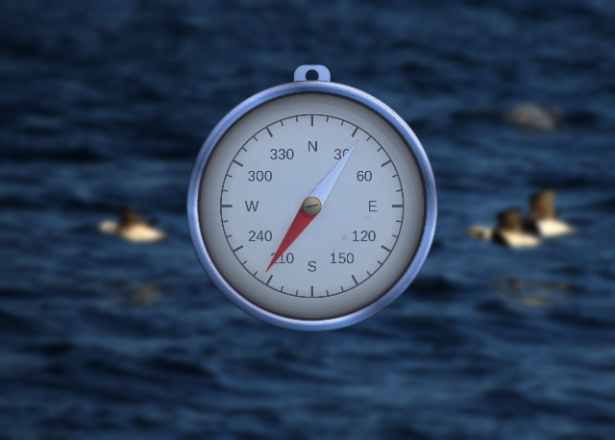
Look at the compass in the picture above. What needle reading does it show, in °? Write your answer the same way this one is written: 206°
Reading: 215°
